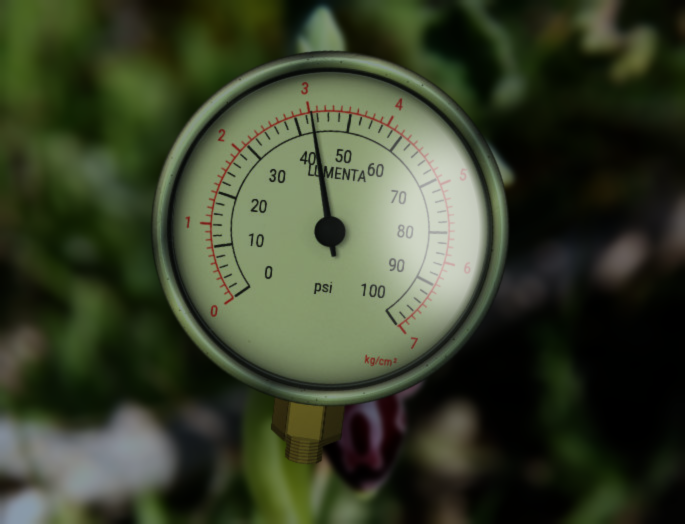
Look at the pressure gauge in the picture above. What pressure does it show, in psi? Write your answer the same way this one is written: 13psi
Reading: 43psi
